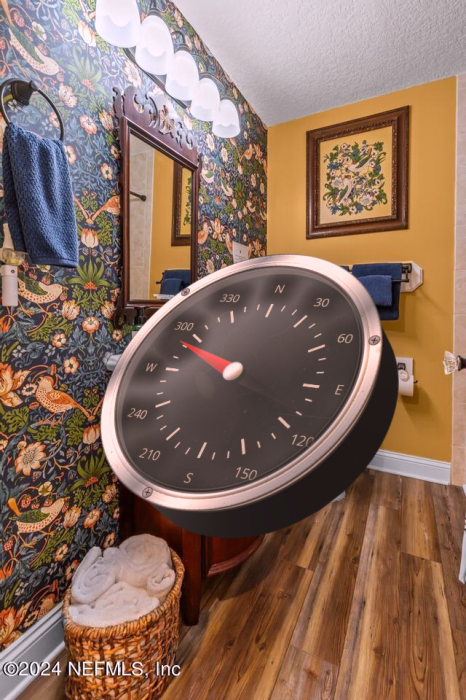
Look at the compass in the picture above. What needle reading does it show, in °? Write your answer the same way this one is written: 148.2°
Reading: 290°
